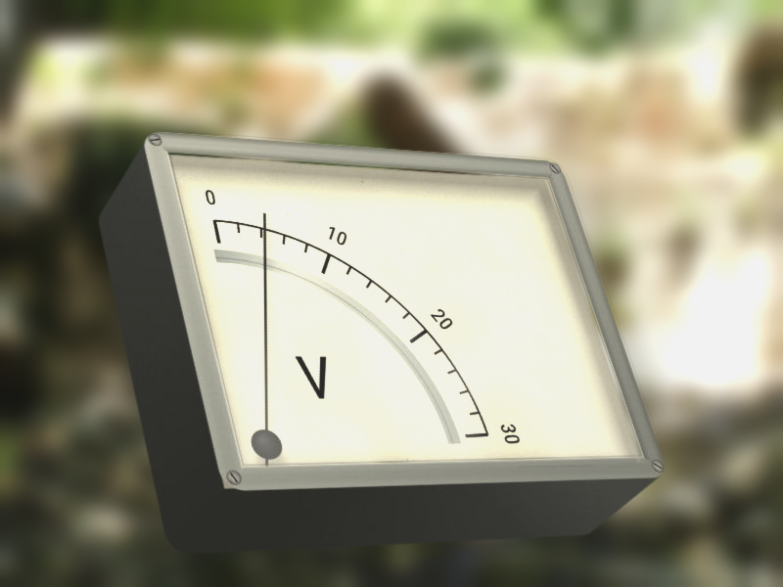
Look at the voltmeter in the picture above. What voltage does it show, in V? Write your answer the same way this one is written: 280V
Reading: 4V
